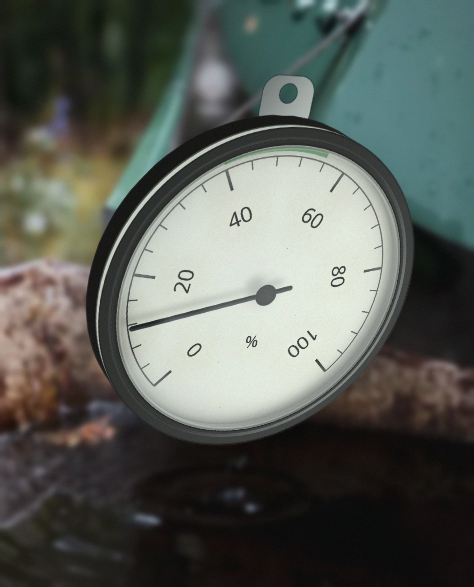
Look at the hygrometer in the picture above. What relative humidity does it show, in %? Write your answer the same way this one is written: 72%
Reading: 12%
